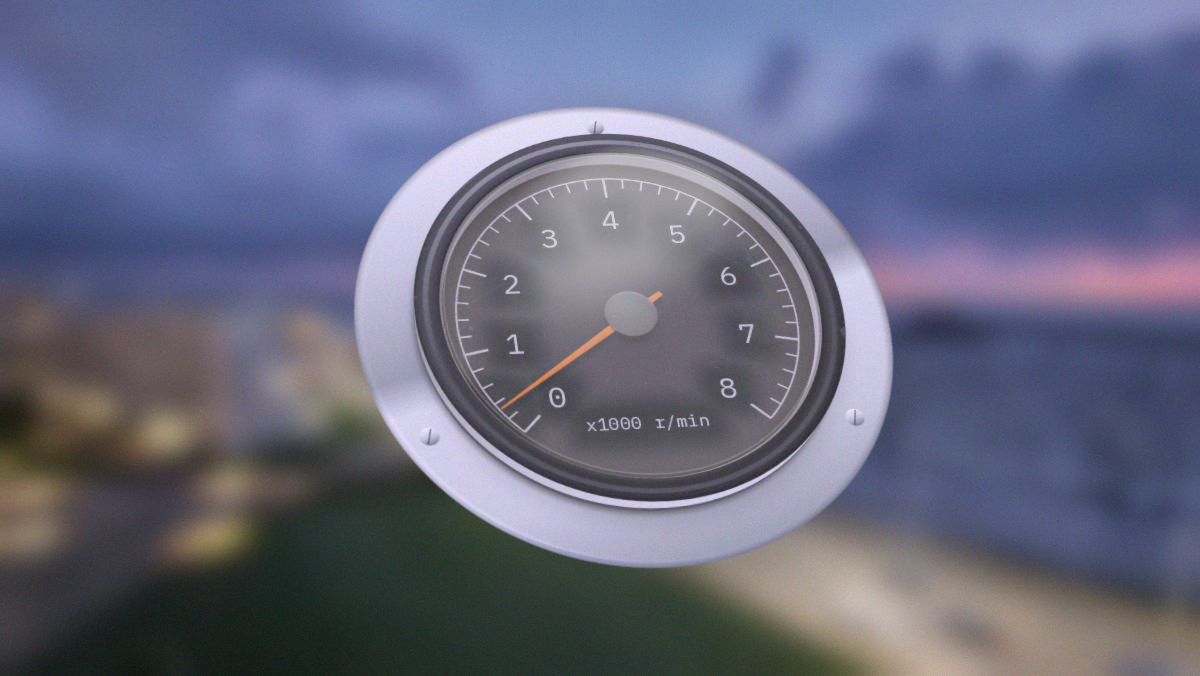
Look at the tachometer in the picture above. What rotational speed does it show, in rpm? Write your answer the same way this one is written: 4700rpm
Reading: 300rpm
